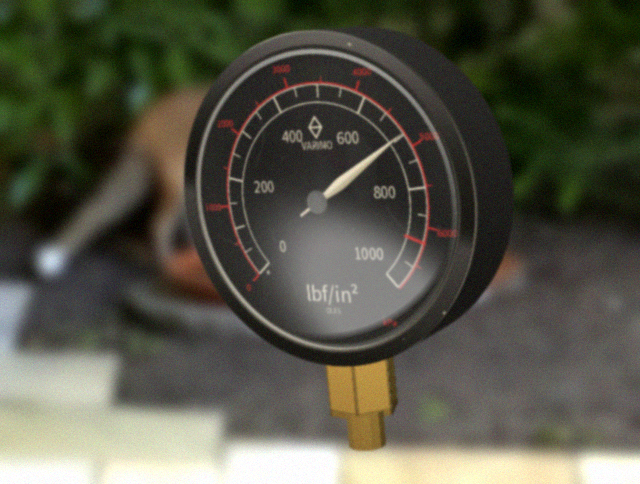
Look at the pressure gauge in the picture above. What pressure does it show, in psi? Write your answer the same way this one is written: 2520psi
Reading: 700psi
